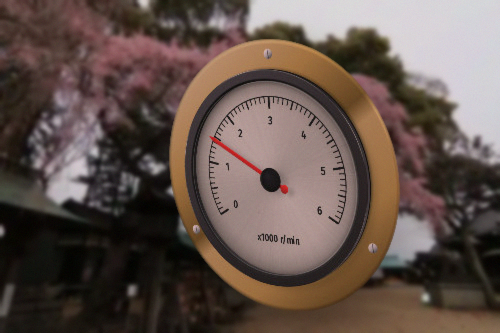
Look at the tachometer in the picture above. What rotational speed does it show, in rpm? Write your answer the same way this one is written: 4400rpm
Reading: 1500rpm
